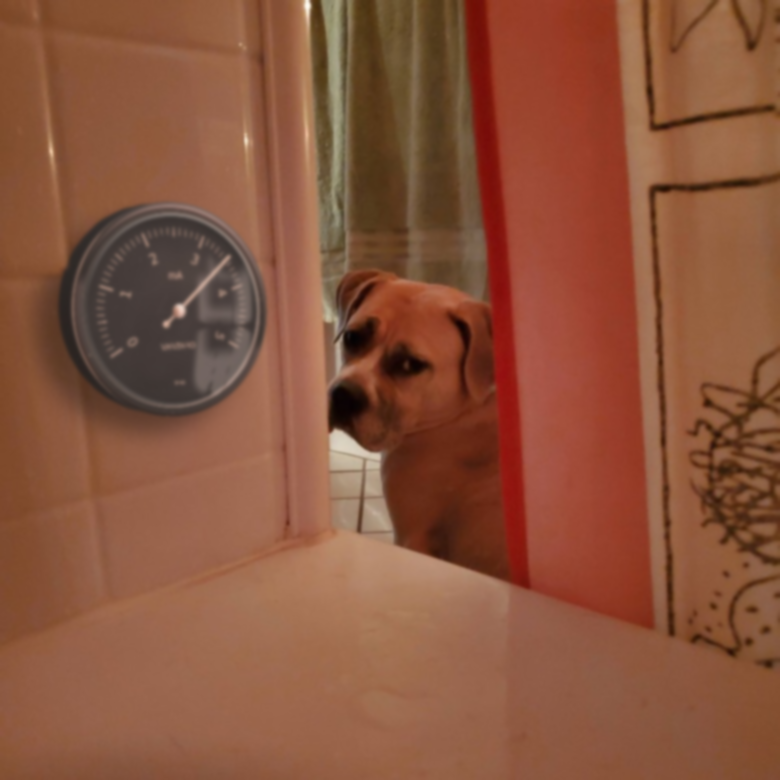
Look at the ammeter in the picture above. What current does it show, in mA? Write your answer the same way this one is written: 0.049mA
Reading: 3.5mA
